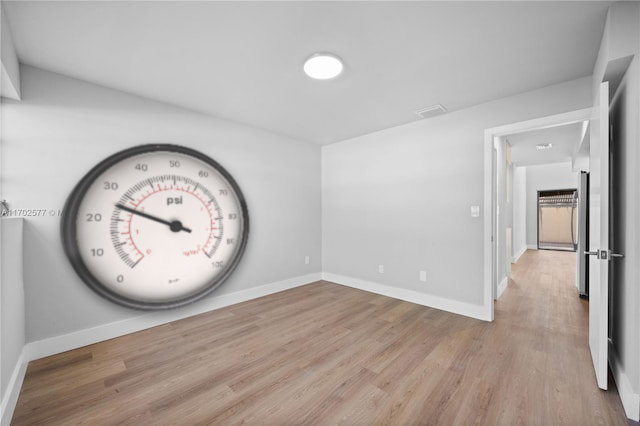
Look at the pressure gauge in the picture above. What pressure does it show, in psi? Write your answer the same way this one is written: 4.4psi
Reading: 25psi
